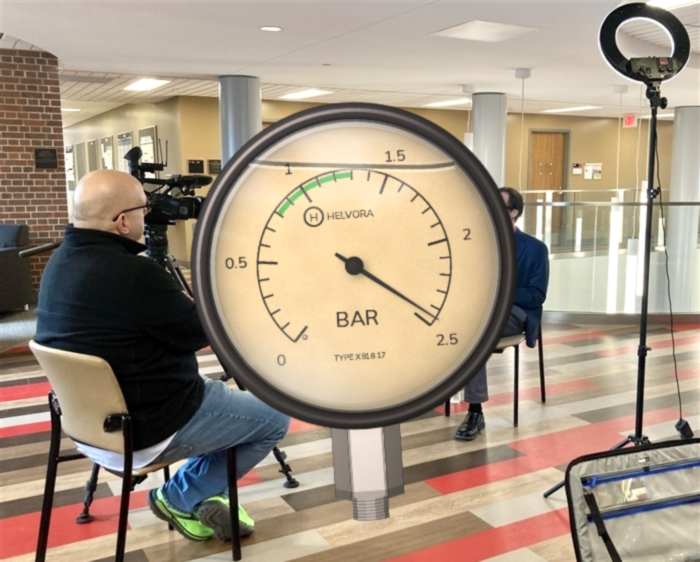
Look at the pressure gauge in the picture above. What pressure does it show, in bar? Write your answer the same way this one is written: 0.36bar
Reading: 2.45bar
